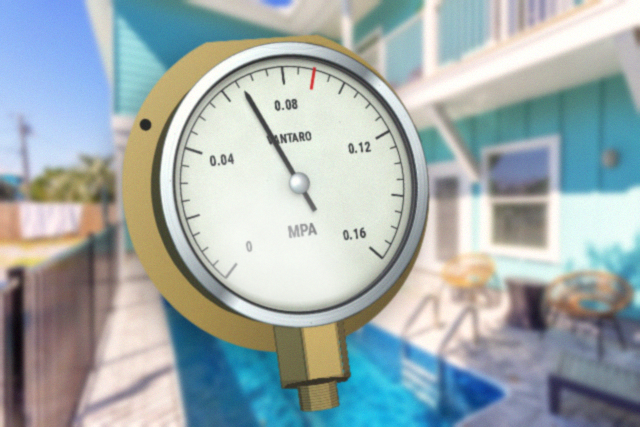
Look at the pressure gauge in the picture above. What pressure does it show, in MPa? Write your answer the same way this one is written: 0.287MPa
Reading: 0.065MPa
